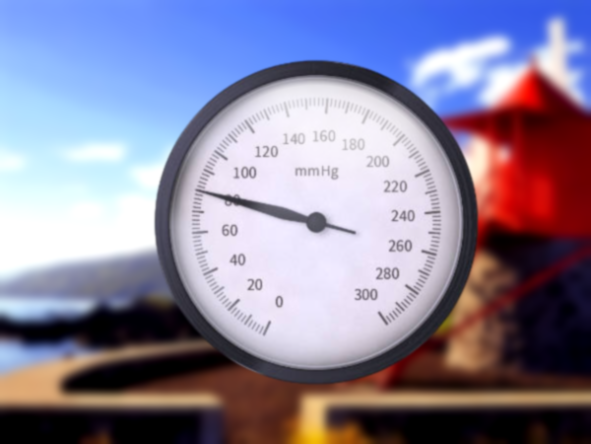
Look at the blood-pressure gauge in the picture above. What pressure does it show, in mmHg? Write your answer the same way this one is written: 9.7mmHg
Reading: 80mmHg
